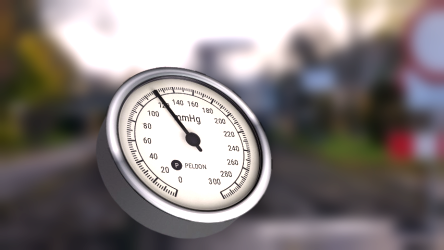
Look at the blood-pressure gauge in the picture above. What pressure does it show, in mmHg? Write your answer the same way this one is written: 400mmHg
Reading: 120mmHg
